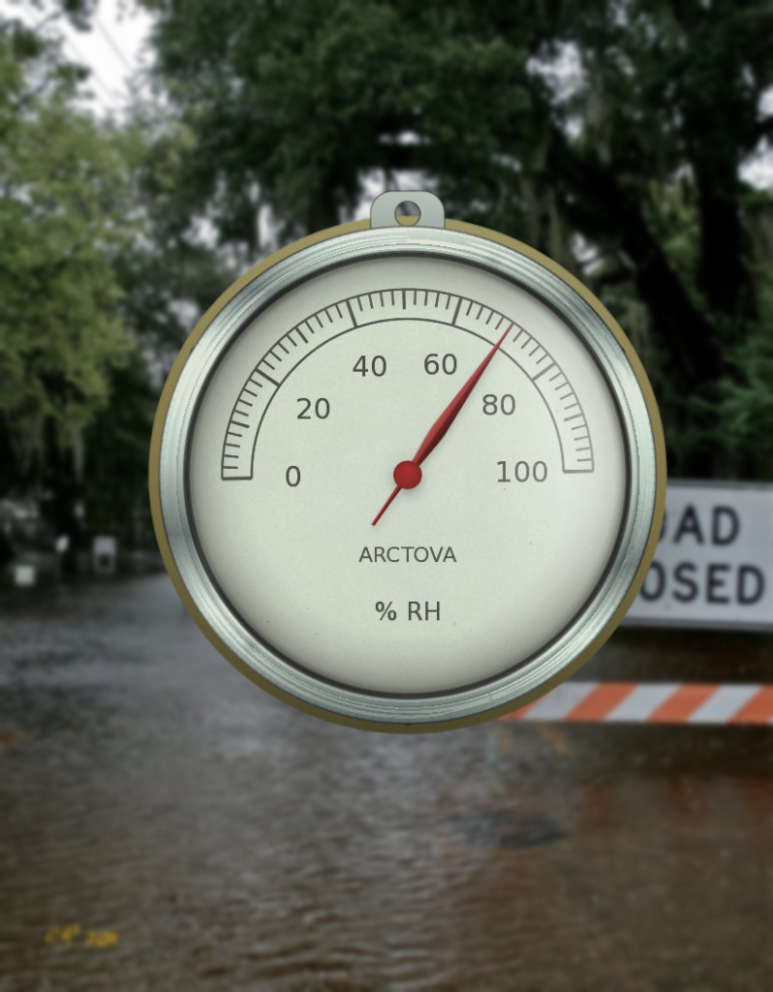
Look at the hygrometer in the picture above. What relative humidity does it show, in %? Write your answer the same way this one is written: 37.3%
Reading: 70%
